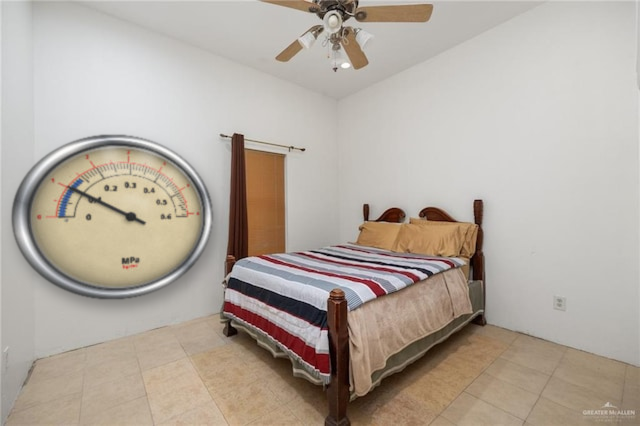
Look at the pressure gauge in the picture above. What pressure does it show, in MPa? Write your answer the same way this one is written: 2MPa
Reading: 0.1MPa
